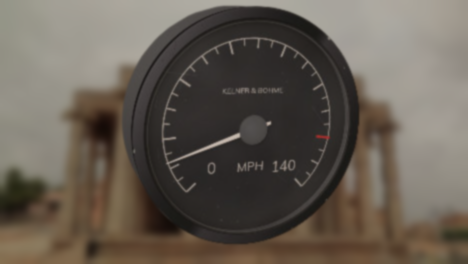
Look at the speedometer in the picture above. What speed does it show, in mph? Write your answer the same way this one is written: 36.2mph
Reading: 12.5mph
